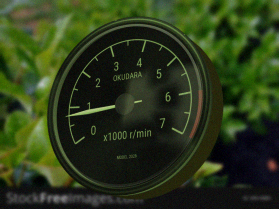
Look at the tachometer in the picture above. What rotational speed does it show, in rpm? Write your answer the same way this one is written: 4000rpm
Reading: 750rpm
